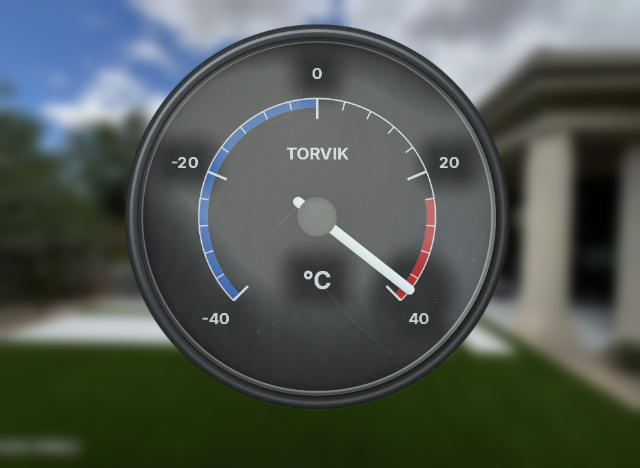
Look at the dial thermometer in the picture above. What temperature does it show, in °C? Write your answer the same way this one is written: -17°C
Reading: 38°C
